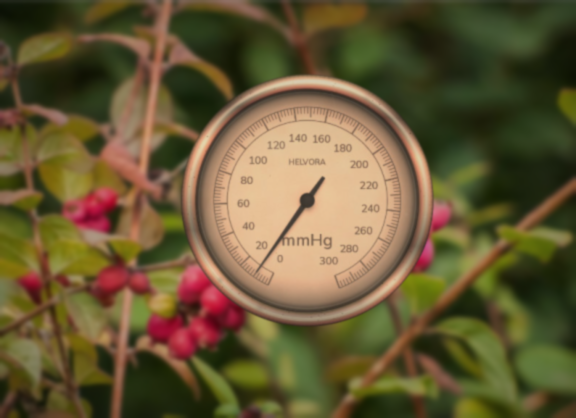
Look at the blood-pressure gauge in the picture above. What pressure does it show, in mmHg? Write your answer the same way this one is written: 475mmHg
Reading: 10mmHg
